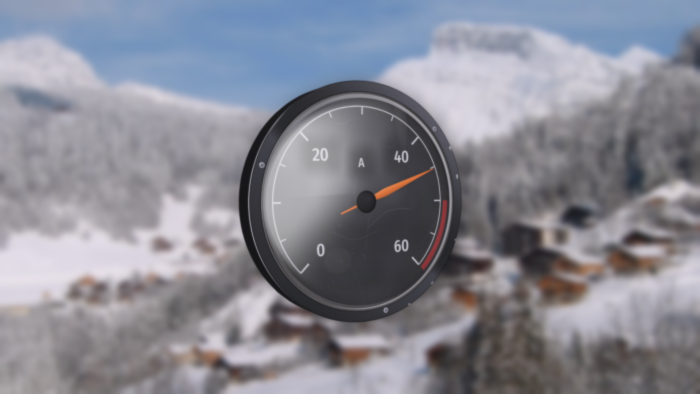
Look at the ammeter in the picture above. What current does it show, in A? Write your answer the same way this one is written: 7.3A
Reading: 45A
